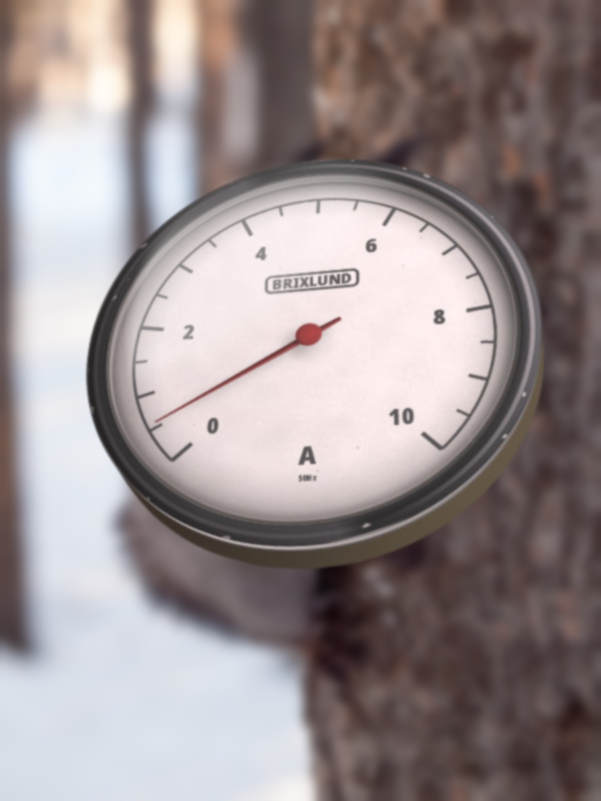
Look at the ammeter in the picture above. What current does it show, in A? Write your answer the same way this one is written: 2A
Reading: 0.5A
